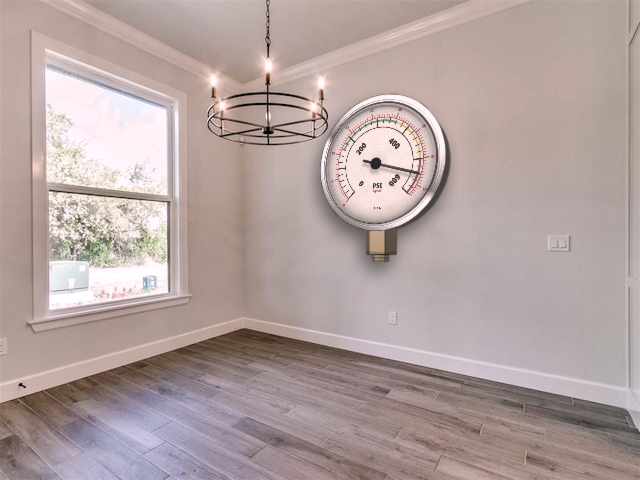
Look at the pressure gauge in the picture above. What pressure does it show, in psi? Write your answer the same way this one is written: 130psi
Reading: 540psi
